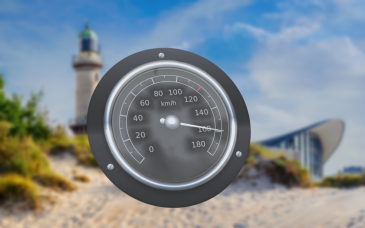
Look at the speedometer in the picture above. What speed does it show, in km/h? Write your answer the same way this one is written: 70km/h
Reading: 160km/h
